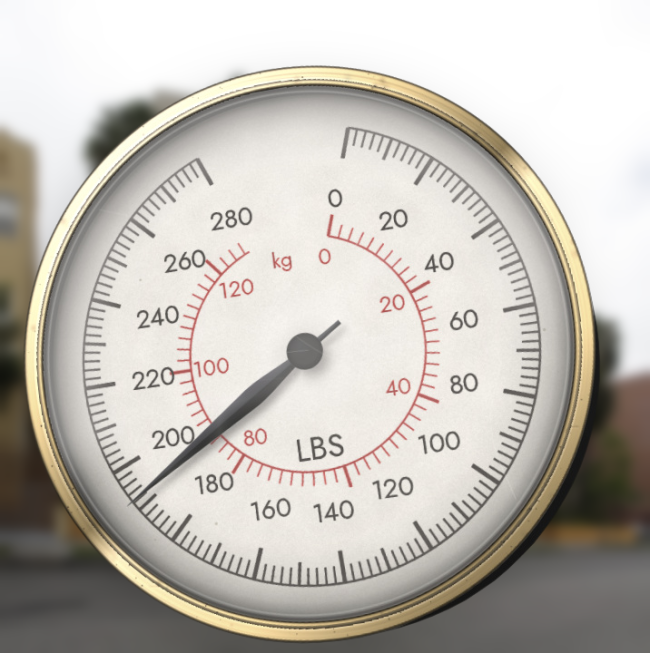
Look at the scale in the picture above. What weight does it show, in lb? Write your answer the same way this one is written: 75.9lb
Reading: 192lb
